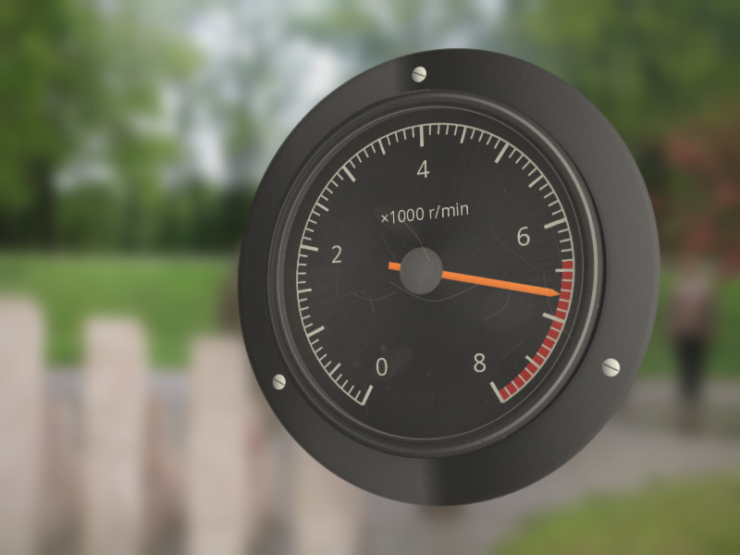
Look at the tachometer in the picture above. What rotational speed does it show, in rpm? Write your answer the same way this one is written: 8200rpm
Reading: 6750rpm
